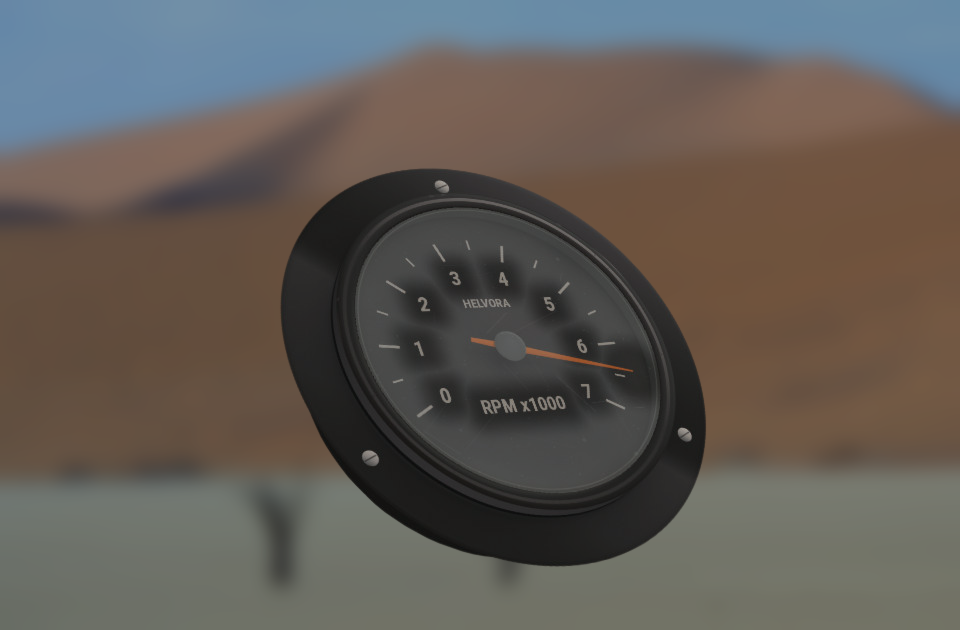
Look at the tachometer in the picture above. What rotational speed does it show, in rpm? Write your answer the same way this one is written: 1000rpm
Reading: 6500rpm
